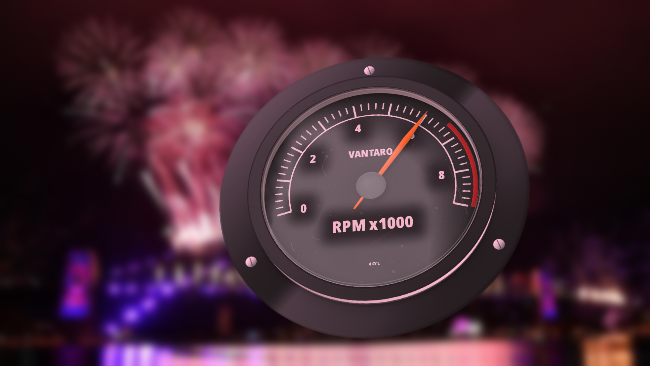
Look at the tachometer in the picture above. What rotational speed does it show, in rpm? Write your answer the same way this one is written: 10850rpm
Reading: 6000rpm
